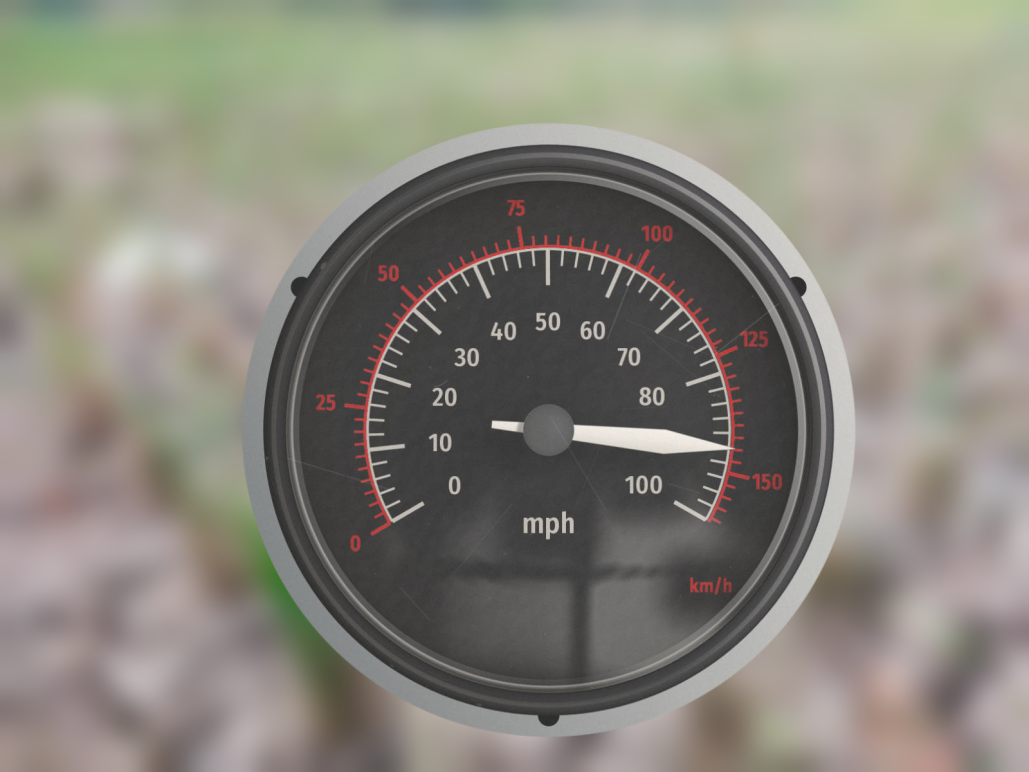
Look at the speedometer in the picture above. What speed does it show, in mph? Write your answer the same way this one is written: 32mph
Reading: 90mph
